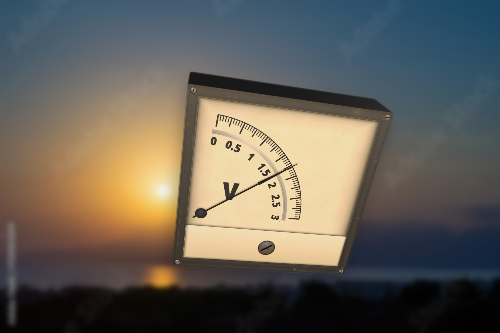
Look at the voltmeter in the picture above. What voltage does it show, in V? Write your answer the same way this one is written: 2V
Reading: 1.75V
